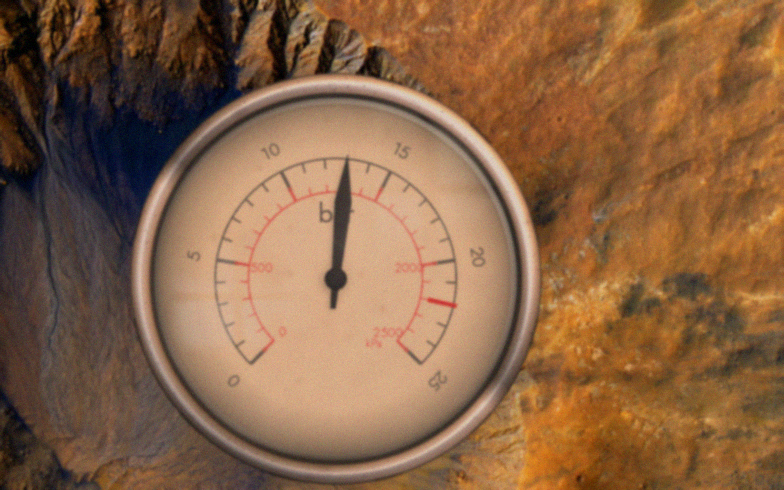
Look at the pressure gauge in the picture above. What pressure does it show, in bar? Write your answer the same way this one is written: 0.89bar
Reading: 13bar
